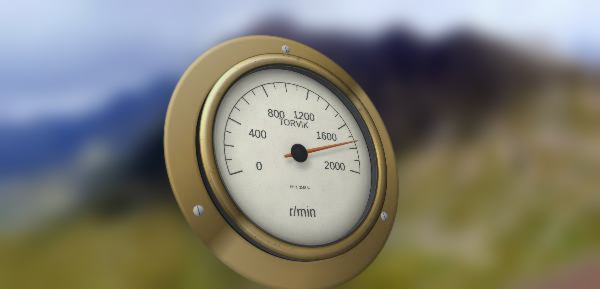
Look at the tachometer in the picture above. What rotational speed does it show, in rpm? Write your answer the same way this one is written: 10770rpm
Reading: 1750rpm
